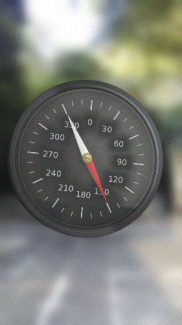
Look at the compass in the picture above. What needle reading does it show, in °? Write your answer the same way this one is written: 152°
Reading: 150°
